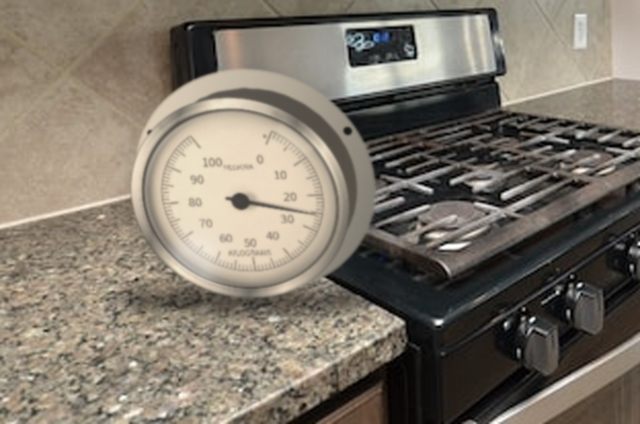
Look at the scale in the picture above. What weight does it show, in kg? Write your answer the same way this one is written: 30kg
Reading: 25kg
